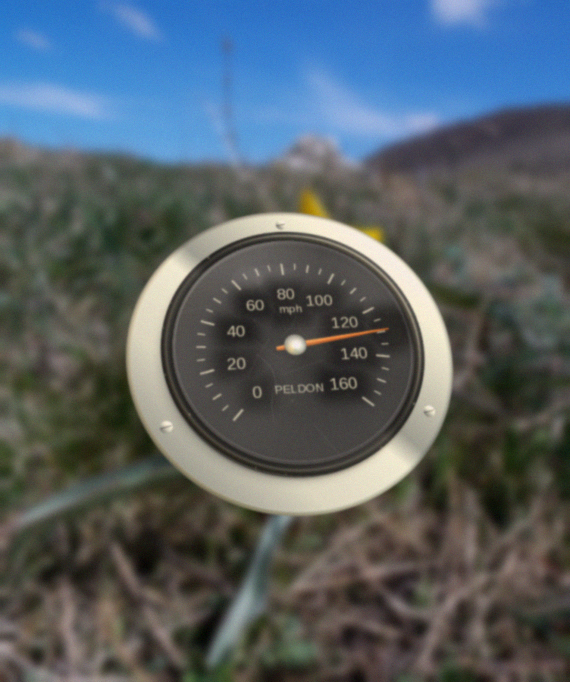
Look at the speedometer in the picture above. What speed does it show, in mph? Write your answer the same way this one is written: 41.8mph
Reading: 130mph
